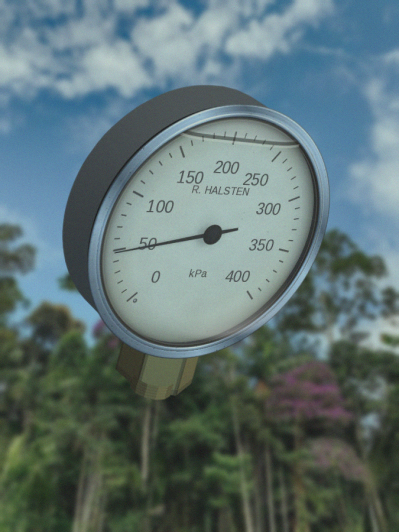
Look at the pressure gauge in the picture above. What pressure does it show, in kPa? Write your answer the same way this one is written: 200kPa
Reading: 50kPa
